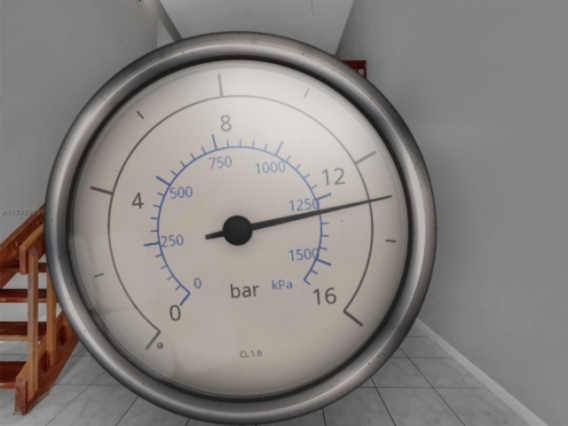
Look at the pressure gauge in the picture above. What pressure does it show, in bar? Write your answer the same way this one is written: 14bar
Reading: 13bar
